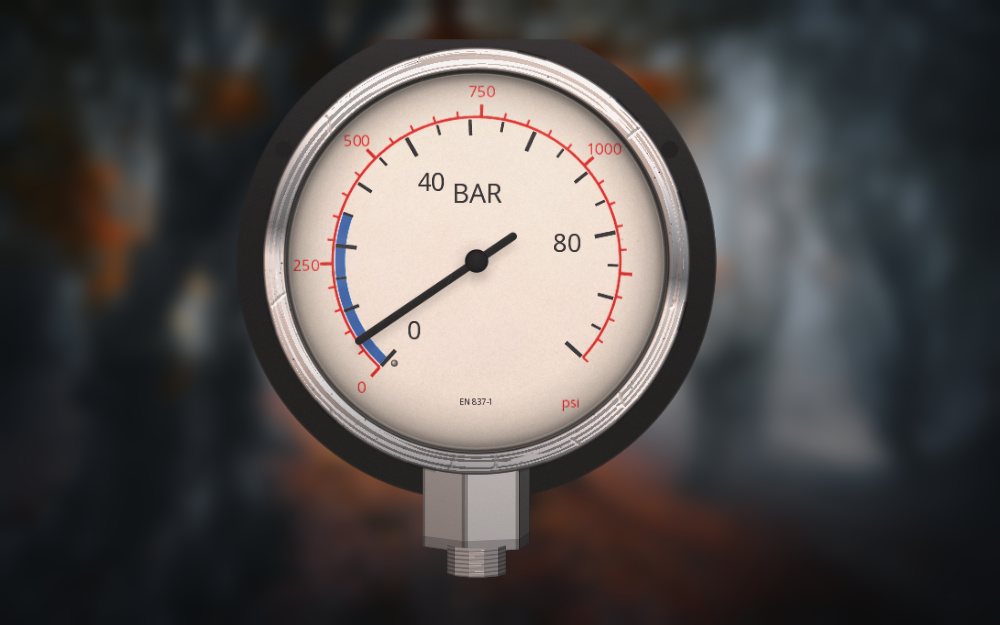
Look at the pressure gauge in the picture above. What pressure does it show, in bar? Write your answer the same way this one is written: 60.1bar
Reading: 5bar
